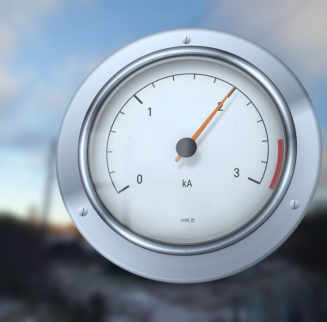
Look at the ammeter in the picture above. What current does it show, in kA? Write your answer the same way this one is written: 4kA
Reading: 2kA
